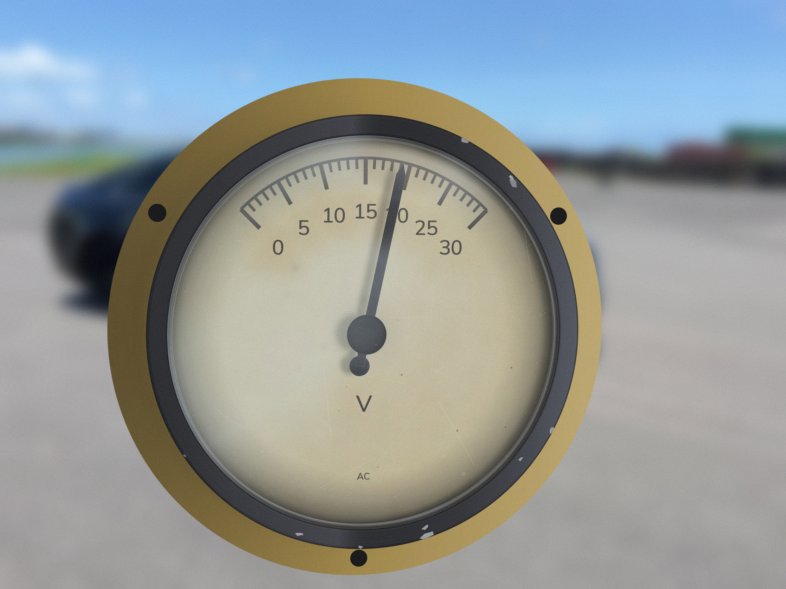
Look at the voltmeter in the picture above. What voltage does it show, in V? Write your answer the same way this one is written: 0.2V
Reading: 19V
